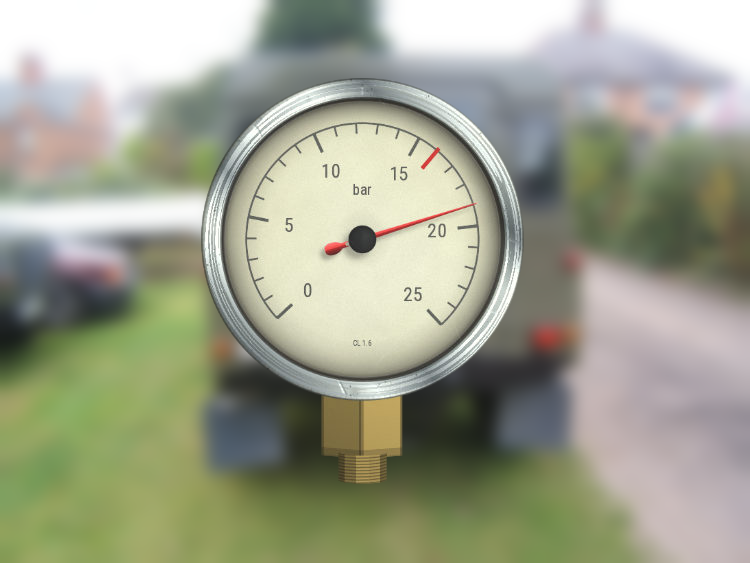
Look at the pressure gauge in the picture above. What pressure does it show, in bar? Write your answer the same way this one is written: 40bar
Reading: 19bar
